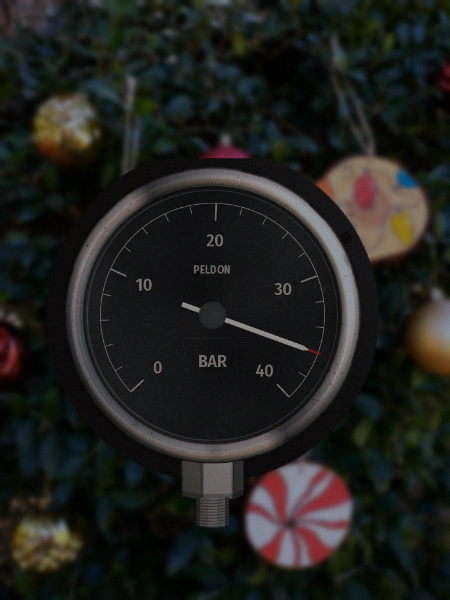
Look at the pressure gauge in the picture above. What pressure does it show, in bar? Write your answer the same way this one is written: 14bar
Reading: 36bar
